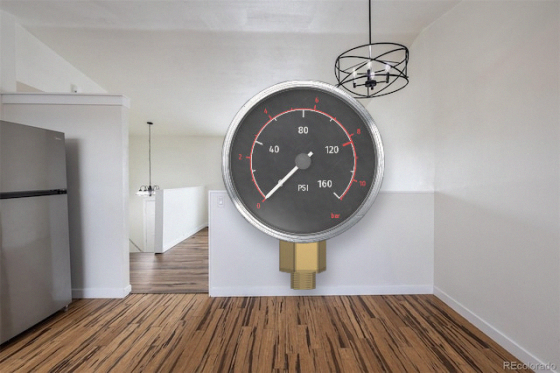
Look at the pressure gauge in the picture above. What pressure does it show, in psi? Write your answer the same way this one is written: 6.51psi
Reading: 0psi
